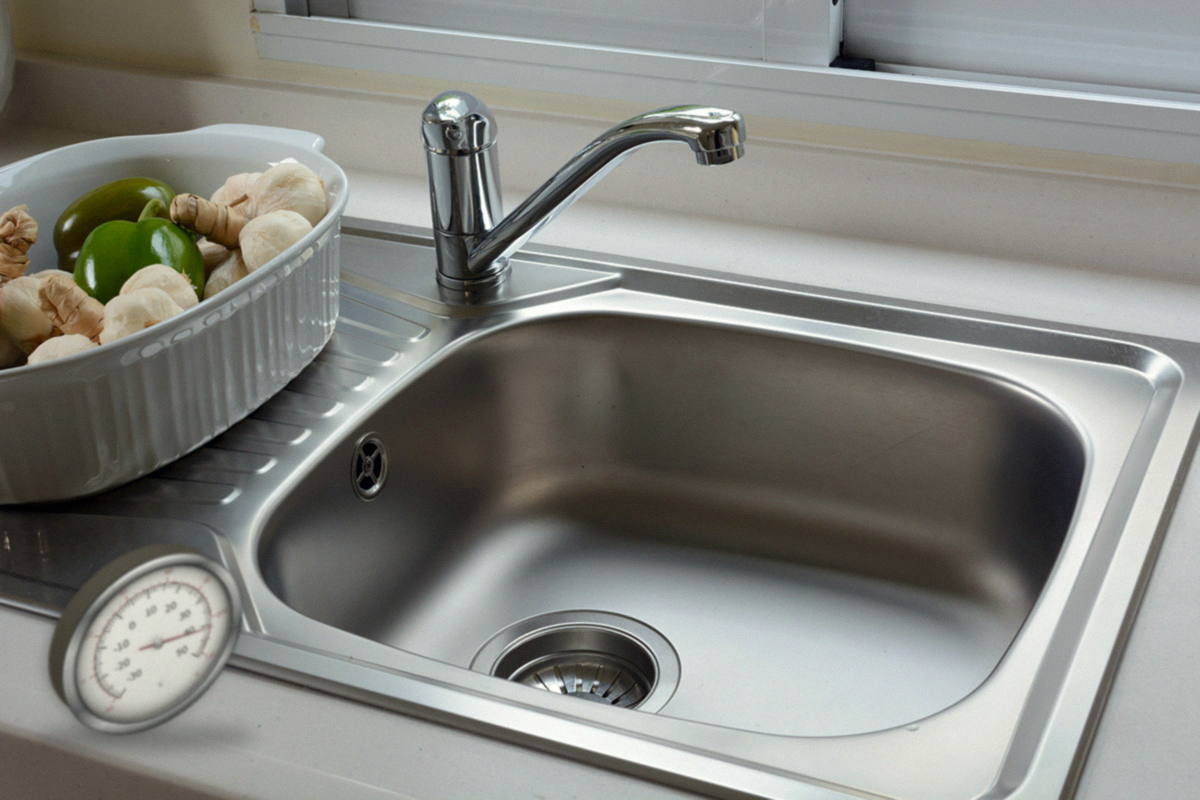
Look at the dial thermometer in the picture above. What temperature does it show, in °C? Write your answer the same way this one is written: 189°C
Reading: 40°C
